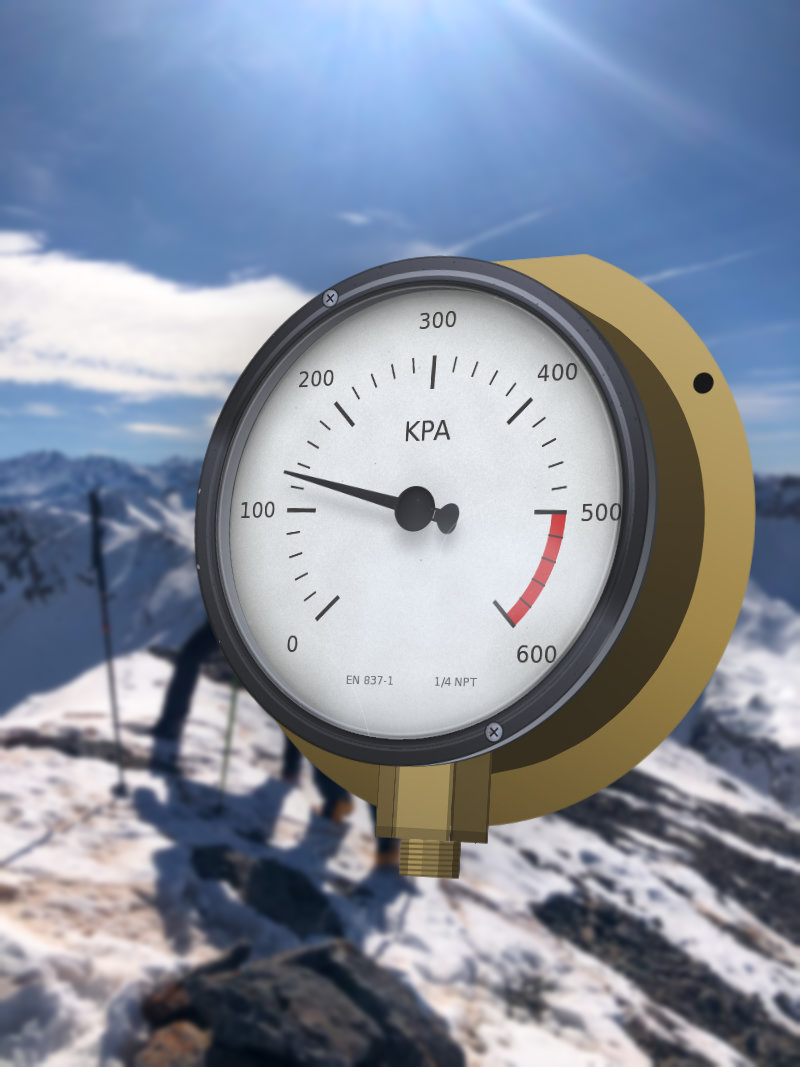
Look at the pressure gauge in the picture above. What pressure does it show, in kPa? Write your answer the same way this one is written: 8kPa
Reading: 130kPa
